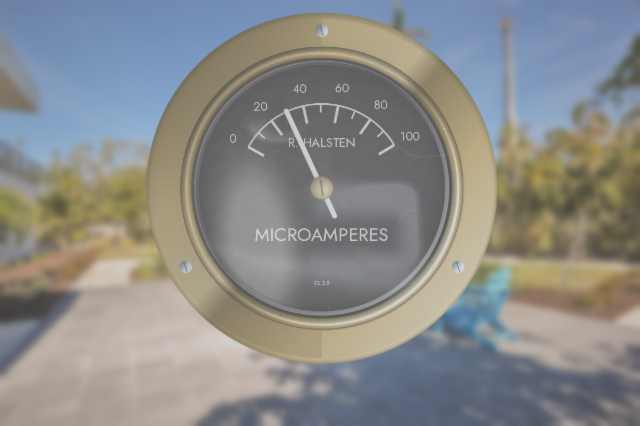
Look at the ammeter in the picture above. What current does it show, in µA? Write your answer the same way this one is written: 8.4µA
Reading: 30µA
